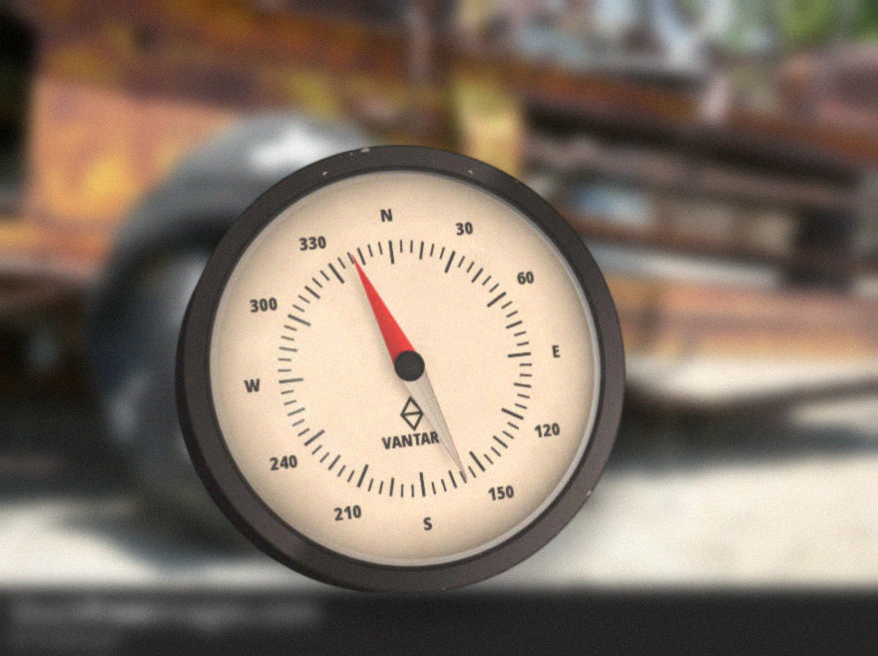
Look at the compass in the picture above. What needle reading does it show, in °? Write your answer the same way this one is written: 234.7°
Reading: 340°
